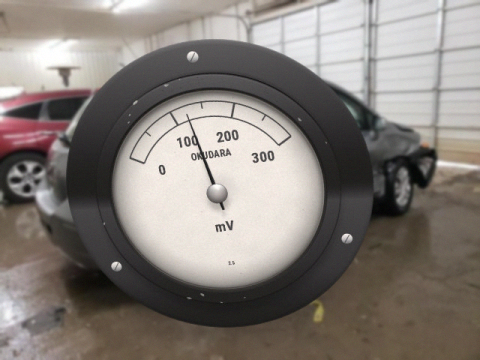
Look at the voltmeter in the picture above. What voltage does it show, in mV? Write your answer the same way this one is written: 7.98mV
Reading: 125mV
